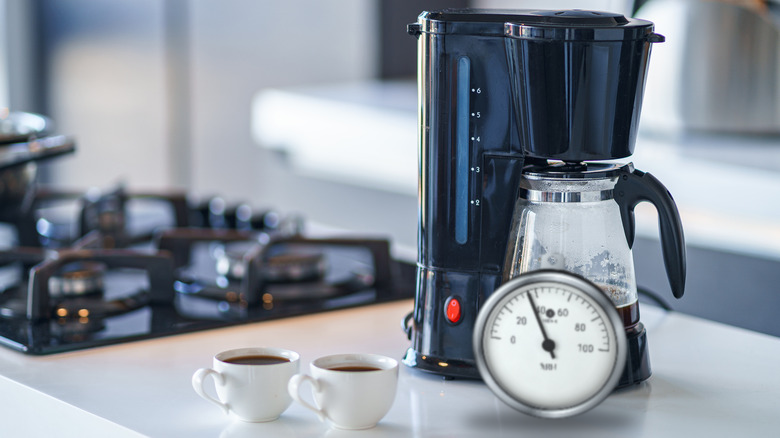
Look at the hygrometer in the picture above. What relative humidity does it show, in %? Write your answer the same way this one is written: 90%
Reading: 36%
